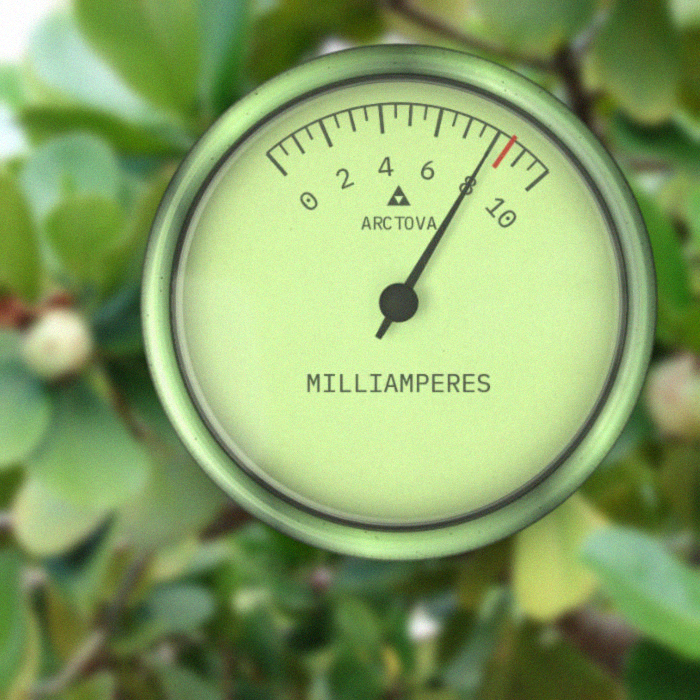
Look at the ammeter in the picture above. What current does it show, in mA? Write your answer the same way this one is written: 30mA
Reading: 8mA
